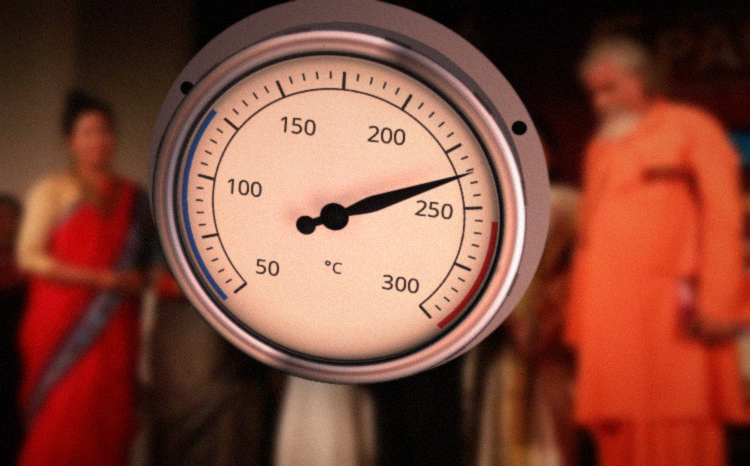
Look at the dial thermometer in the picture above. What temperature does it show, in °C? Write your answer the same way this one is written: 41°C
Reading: 235°C
